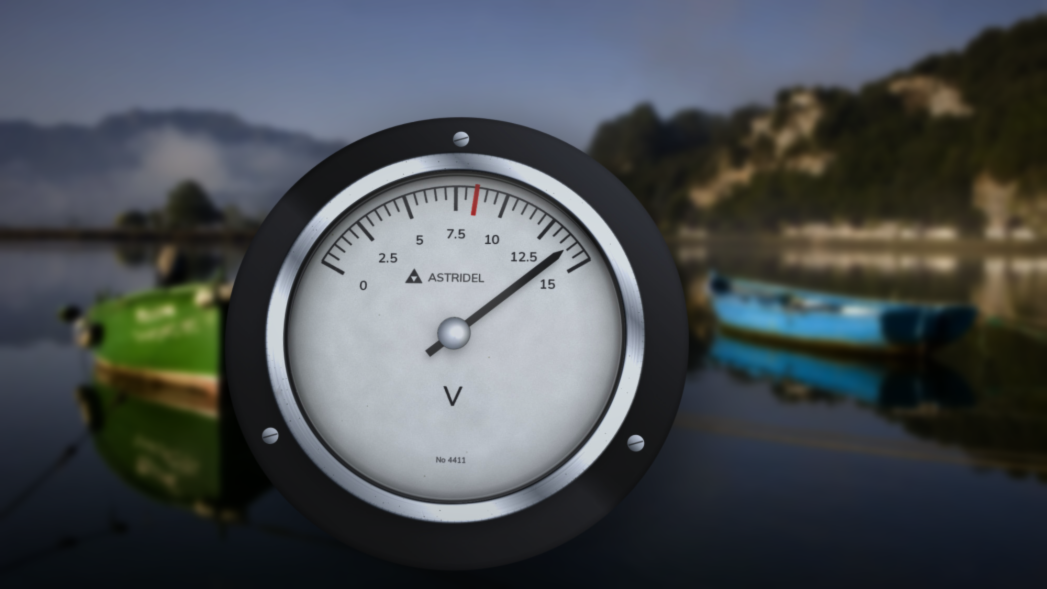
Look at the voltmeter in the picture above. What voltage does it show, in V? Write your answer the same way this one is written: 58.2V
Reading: 14V
